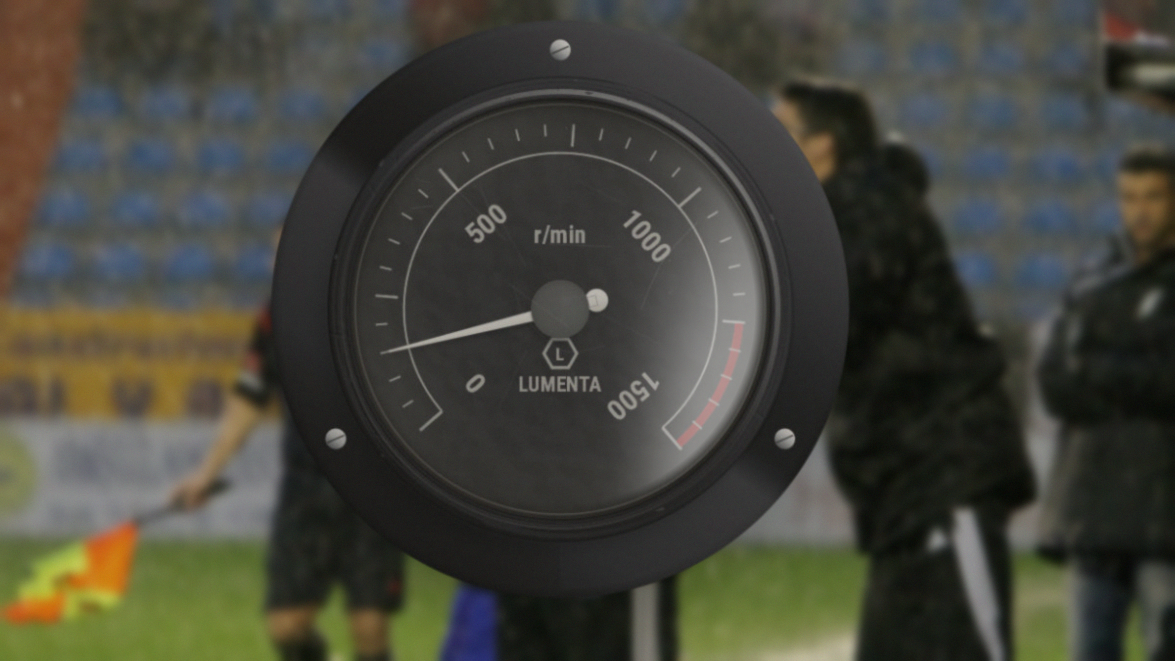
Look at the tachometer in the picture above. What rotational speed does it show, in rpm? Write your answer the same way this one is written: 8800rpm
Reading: 150rpm
